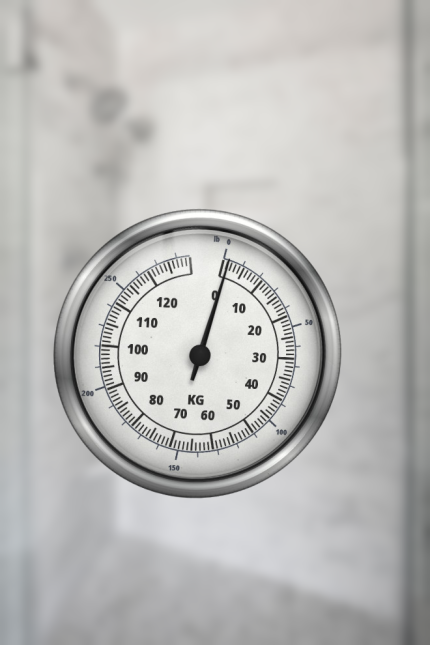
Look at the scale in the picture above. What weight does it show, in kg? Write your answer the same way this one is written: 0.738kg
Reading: 1kg
